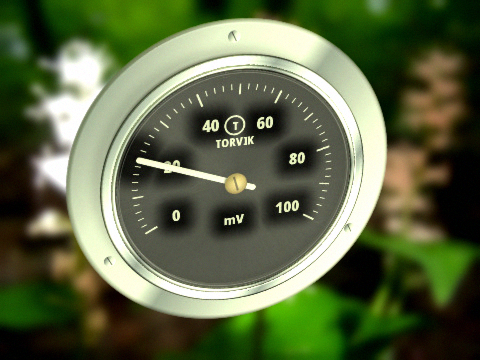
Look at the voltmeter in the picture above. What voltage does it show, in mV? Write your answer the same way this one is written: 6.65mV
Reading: 20mV
